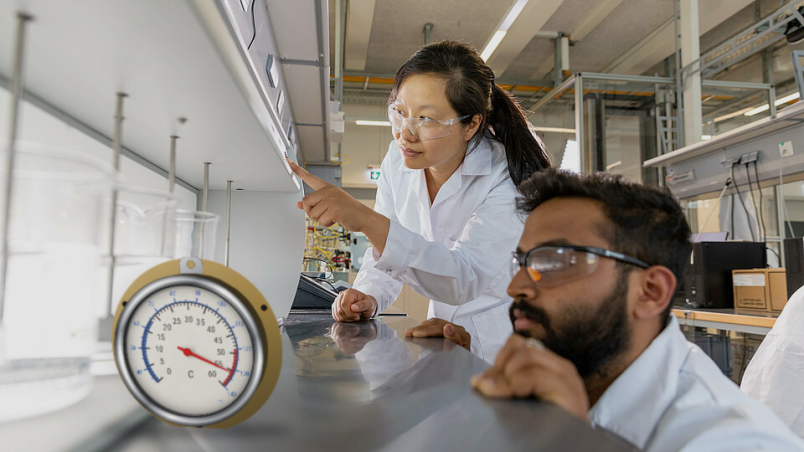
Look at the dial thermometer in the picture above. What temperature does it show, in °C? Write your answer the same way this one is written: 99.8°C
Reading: 55°C
